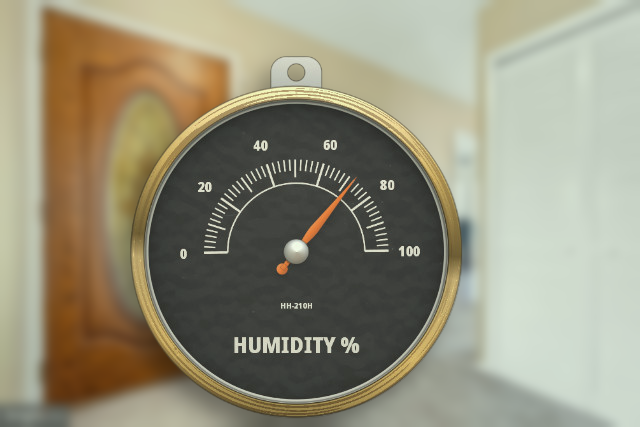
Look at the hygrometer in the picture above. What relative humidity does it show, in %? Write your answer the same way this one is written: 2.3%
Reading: 72%
